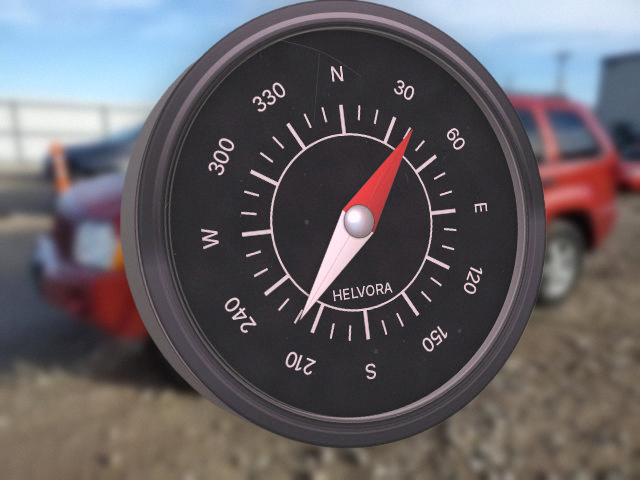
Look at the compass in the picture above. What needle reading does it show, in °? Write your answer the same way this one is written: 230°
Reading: 40°
